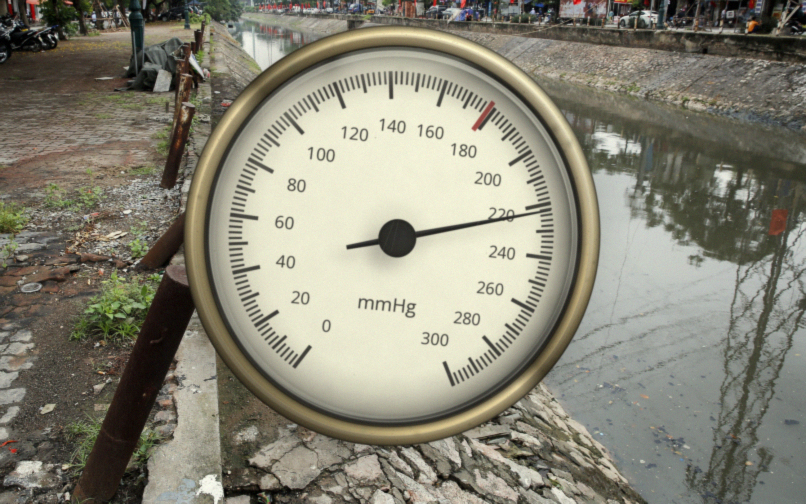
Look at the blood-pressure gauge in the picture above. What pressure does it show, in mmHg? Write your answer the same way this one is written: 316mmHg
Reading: 222mmHg
